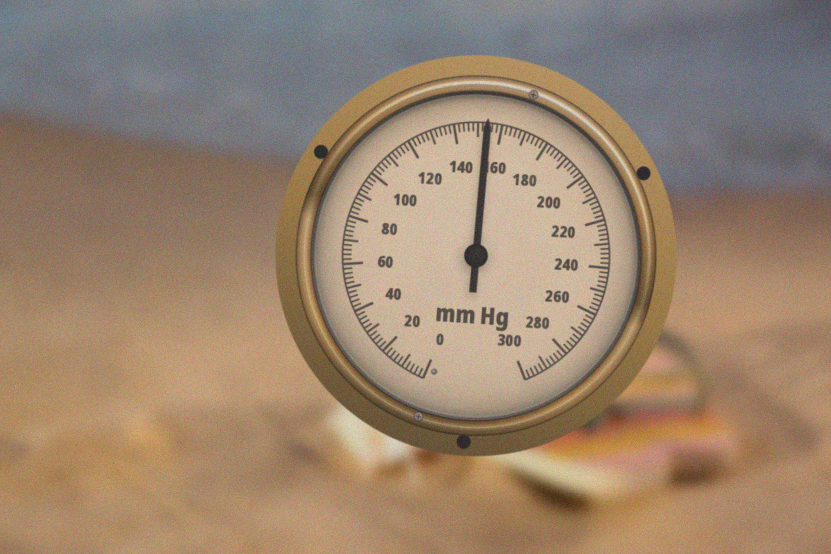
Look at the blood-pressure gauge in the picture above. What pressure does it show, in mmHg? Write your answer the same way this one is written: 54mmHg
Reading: 154mmHg
